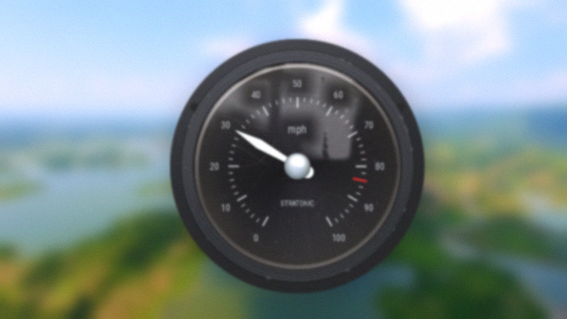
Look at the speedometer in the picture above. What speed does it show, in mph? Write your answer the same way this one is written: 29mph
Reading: 30mph
